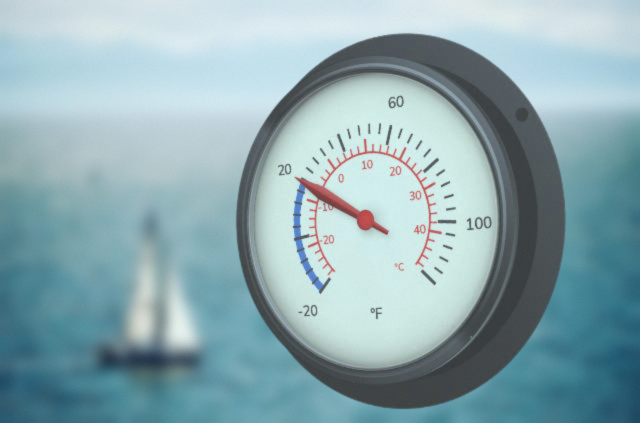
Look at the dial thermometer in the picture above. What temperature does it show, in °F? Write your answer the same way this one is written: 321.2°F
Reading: 20°F
